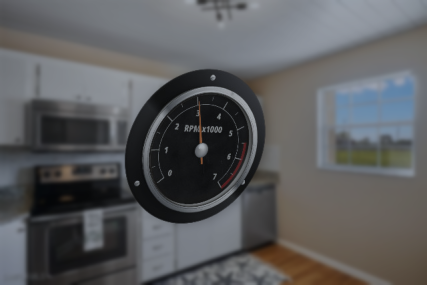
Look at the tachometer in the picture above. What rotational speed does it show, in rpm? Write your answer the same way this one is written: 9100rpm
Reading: 3000rpm
